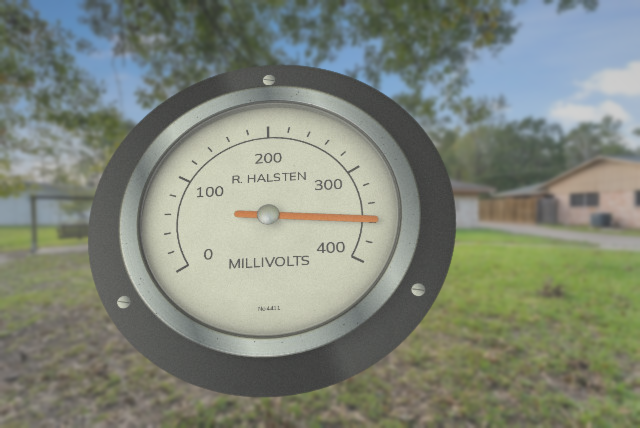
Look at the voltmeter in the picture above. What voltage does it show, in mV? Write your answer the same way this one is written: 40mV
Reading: 360mV
